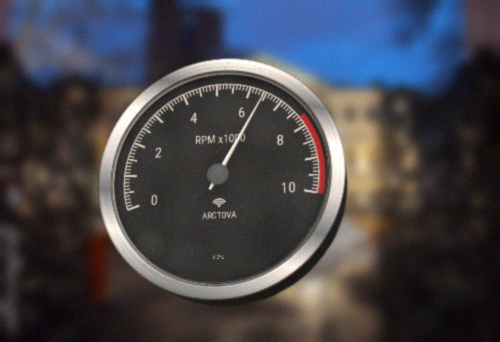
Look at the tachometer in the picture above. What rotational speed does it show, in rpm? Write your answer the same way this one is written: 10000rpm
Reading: 6500rpm
